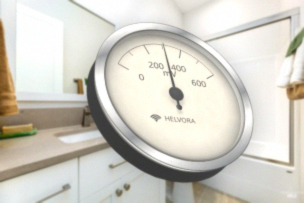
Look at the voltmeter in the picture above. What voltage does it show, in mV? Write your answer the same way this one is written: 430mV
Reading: 300mV
